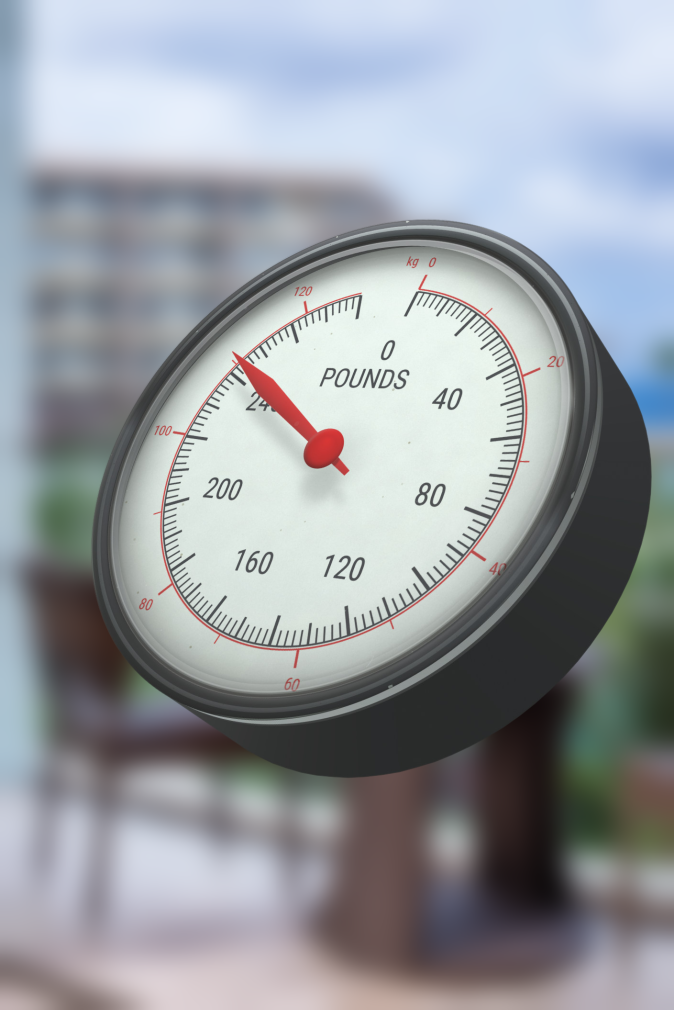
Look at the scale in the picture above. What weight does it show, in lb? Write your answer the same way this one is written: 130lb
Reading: 244lb
